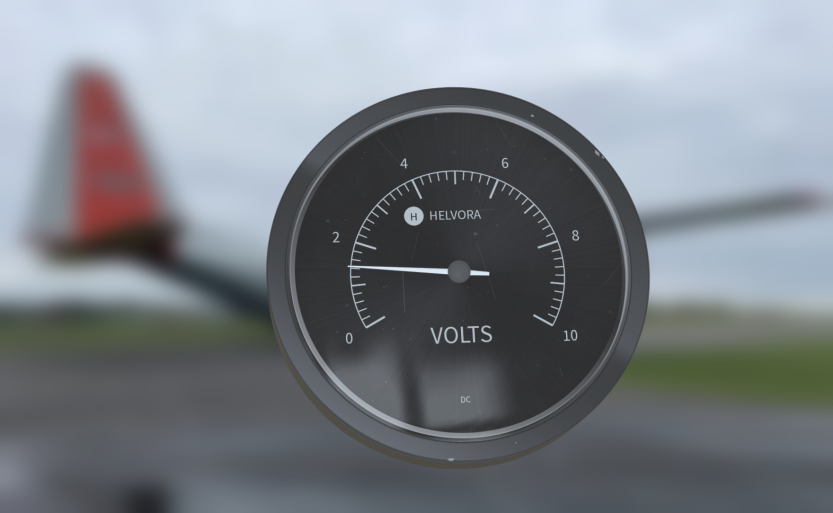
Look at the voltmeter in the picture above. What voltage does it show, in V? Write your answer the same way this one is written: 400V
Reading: 1.4V
